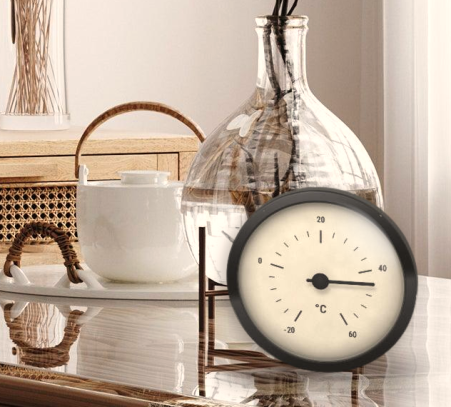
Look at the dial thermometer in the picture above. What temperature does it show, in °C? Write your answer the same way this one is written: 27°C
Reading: 44°C
